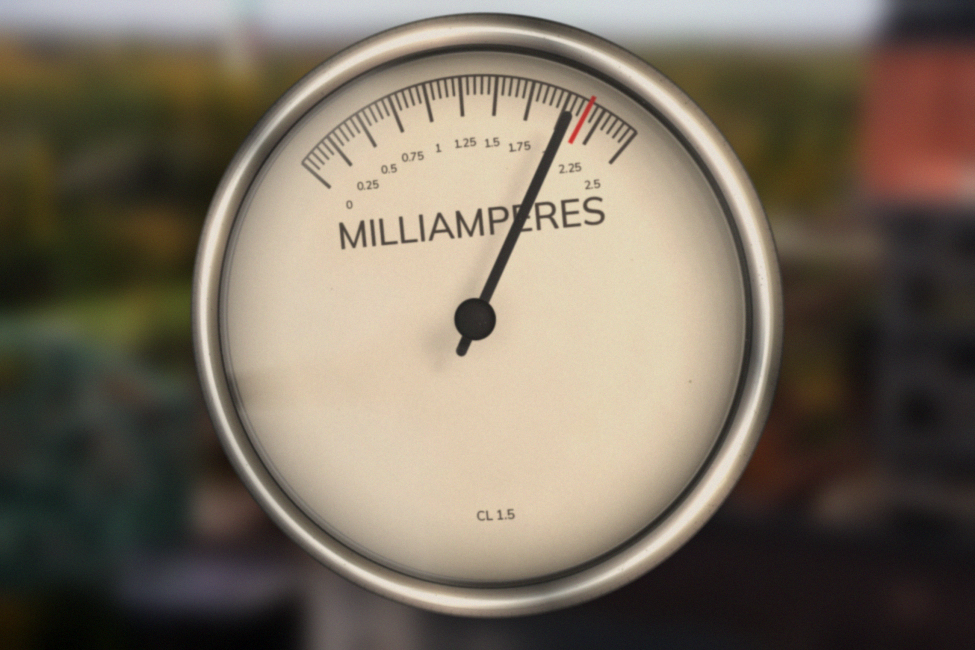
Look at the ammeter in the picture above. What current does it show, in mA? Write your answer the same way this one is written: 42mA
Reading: 2.05mA
